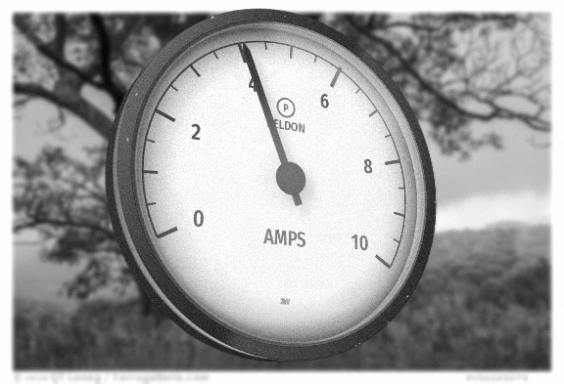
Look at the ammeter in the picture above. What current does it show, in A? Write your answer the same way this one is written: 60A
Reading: 4A
